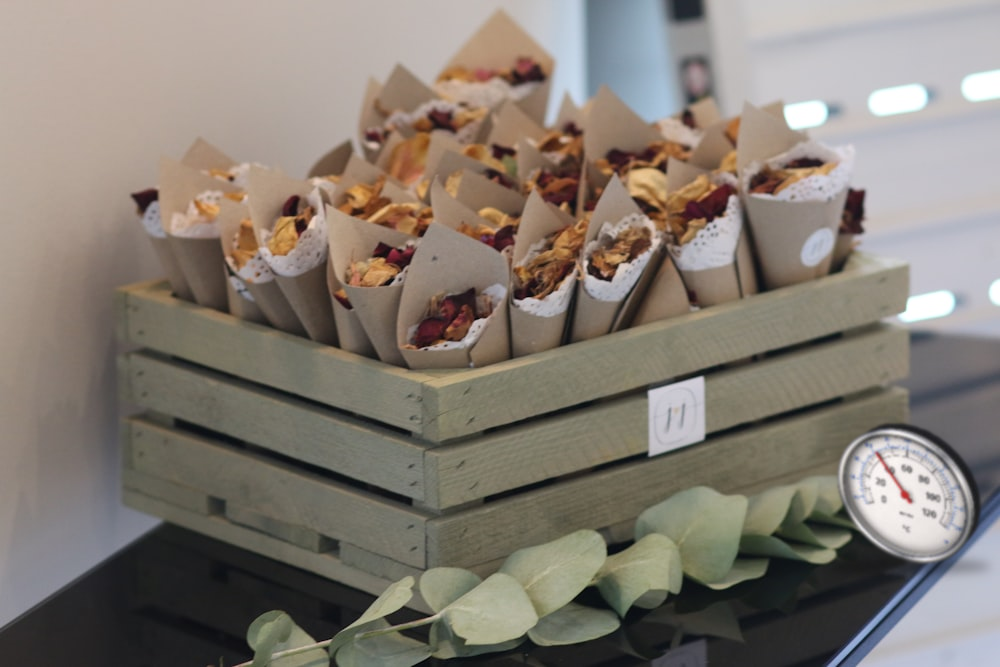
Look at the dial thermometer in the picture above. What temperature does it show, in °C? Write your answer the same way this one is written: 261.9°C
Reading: 40°C
